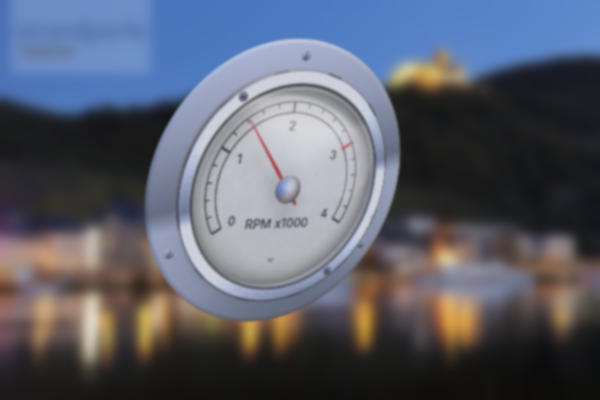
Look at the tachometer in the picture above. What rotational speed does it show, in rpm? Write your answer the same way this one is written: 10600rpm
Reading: 1400rpm
